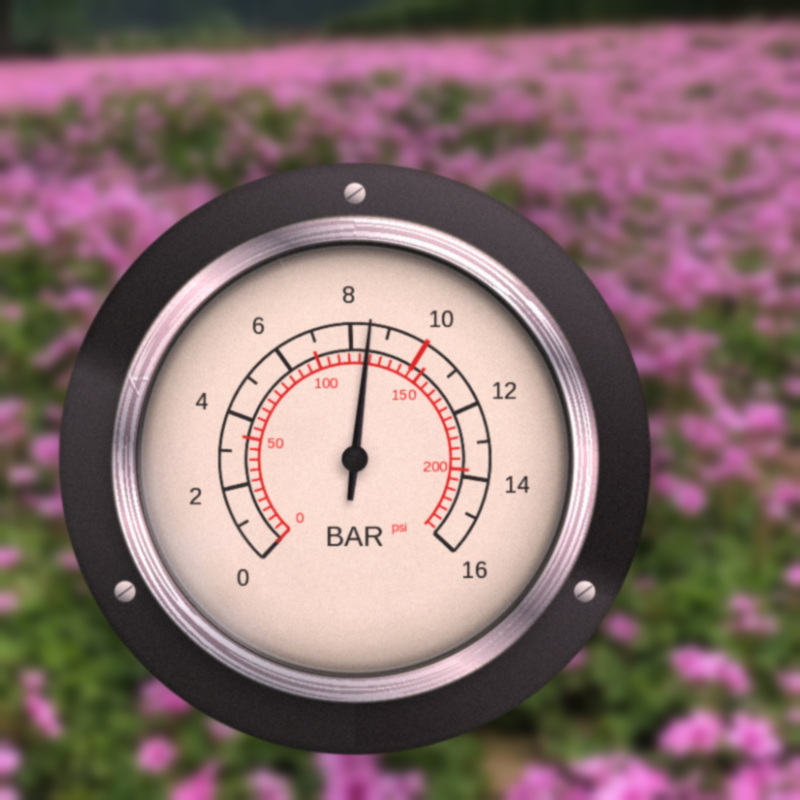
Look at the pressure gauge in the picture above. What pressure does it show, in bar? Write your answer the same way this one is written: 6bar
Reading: 8.5bar
